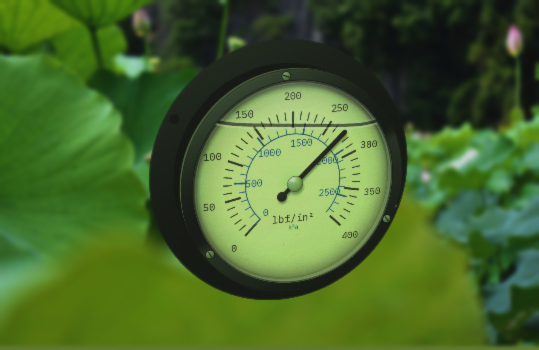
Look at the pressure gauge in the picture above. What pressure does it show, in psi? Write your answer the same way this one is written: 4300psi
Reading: 270psi
